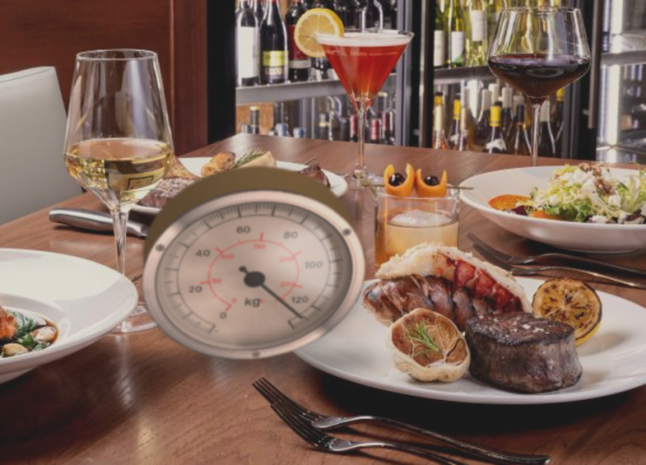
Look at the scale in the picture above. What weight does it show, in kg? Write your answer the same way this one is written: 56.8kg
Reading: 125kg
